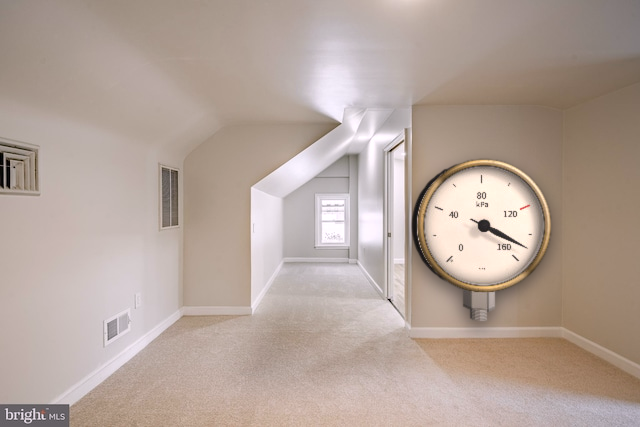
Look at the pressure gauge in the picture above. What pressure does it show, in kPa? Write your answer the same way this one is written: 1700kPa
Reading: 150kPa
